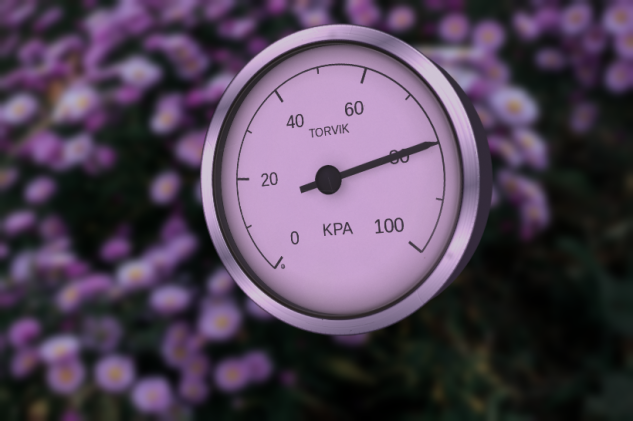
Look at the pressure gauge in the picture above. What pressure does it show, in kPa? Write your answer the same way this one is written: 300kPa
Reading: 80kPa
